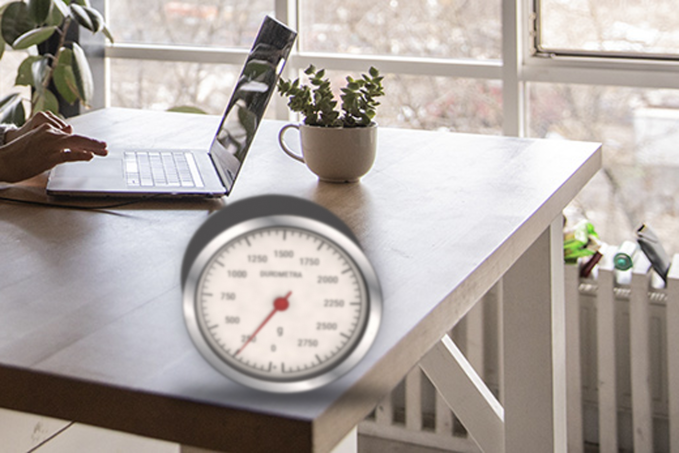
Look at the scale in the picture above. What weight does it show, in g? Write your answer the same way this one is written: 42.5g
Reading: 250g
